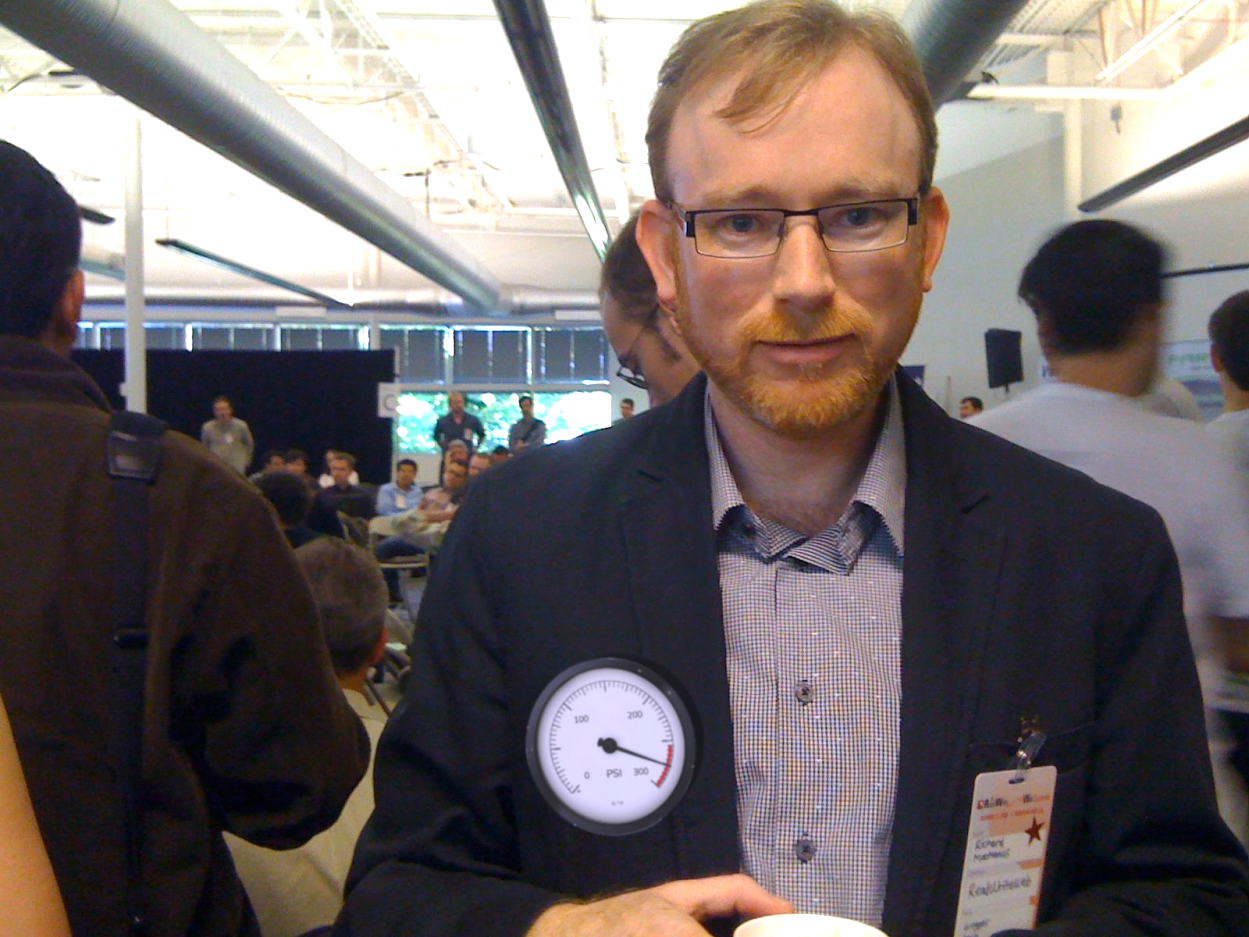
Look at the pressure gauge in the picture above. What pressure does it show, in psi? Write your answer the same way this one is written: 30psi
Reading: 275psi
